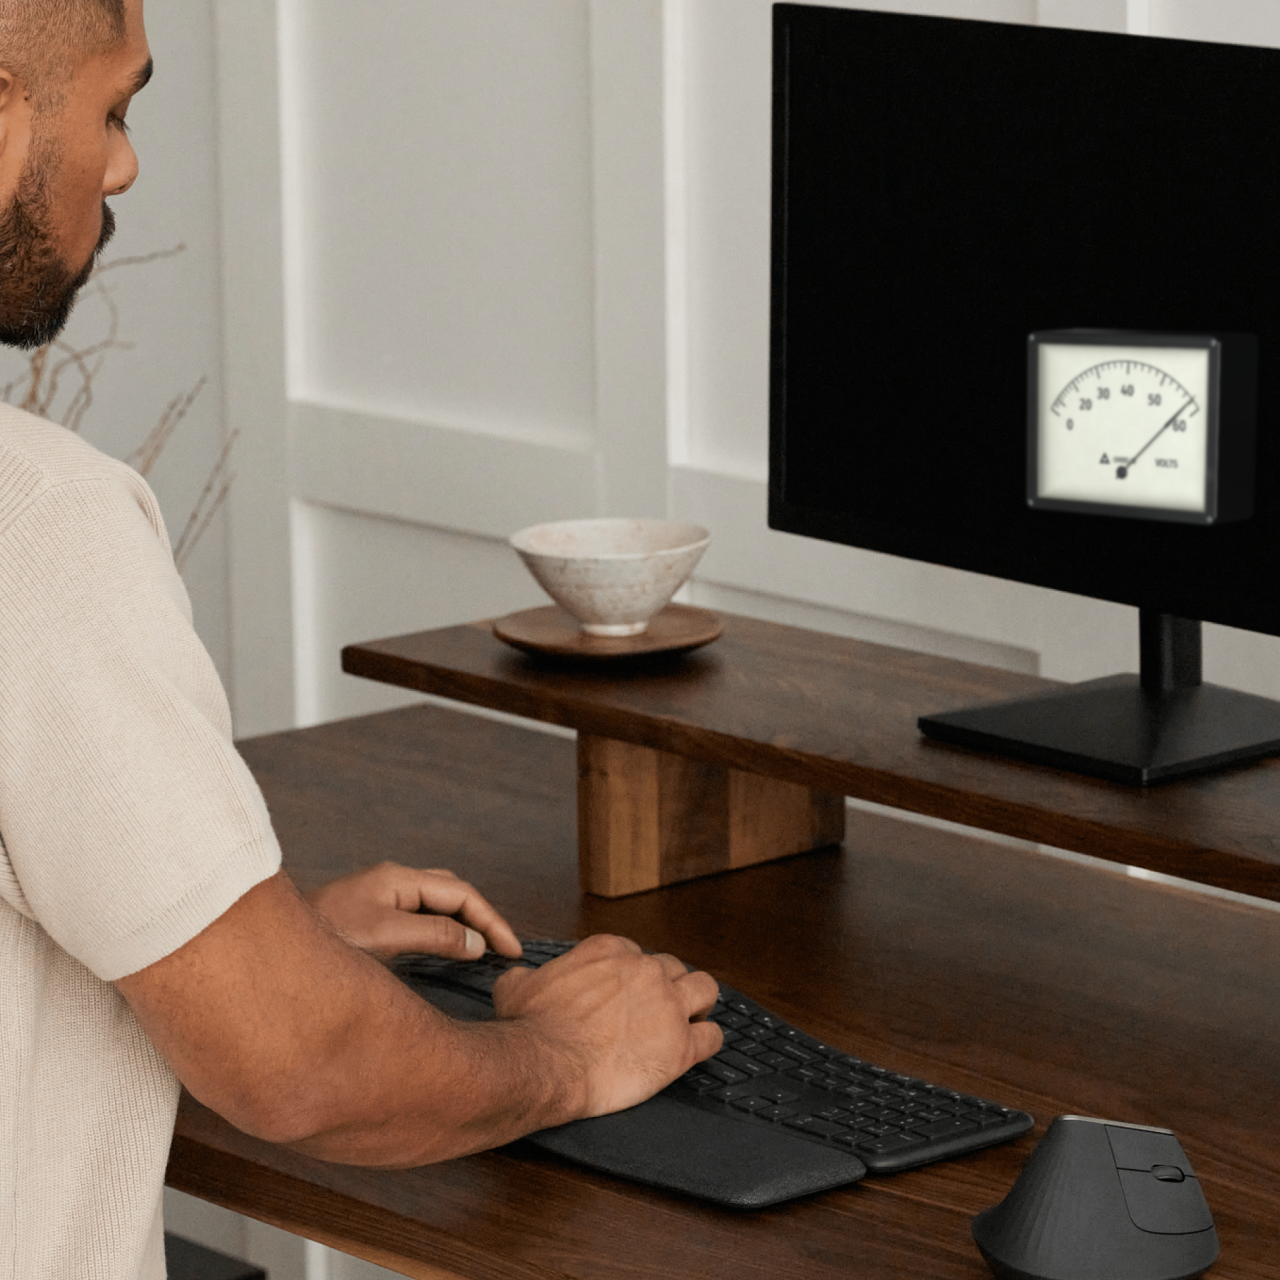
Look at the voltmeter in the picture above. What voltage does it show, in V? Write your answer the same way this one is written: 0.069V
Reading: 58V
